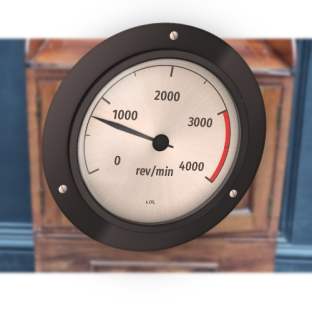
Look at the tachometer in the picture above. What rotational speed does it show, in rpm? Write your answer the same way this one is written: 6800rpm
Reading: 750rpm
